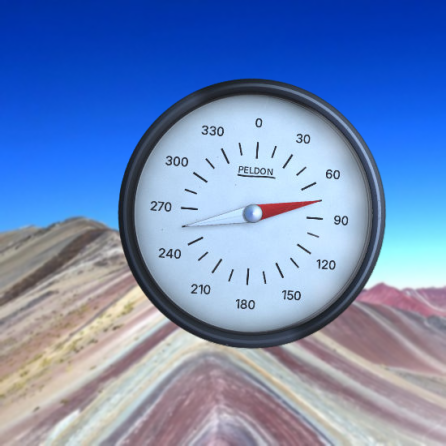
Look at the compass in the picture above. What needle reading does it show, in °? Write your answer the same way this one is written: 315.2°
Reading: 75°
